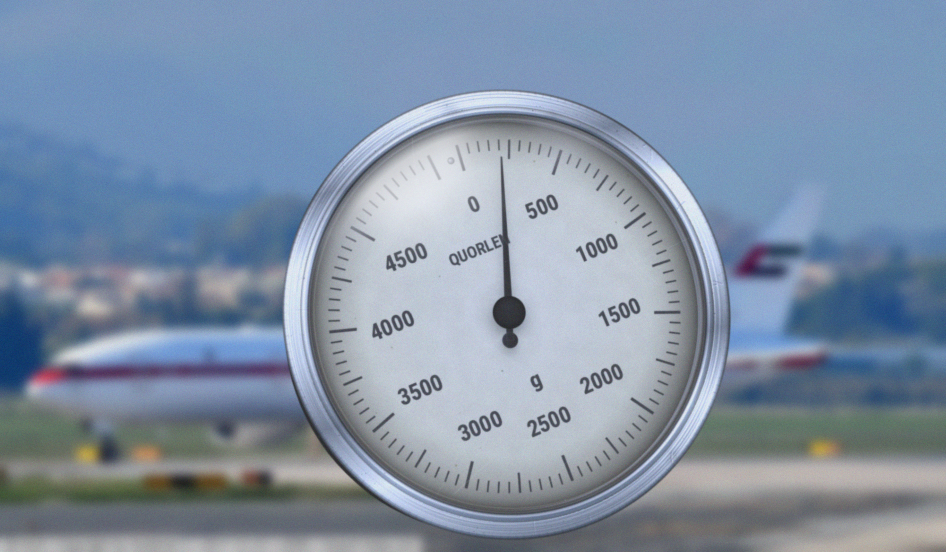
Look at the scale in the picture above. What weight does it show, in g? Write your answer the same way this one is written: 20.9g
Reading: 200g
